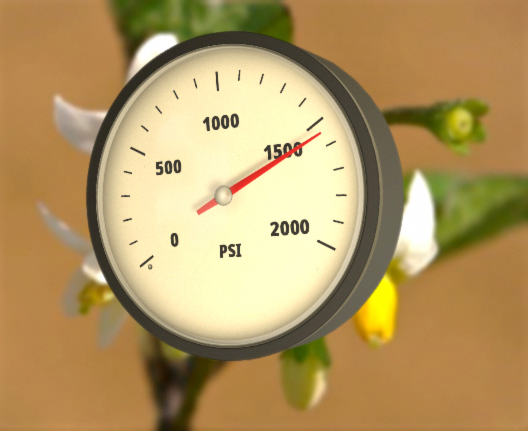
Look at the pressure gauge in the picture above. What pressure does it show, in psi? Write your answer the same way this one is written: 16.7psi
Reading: 1550psi
